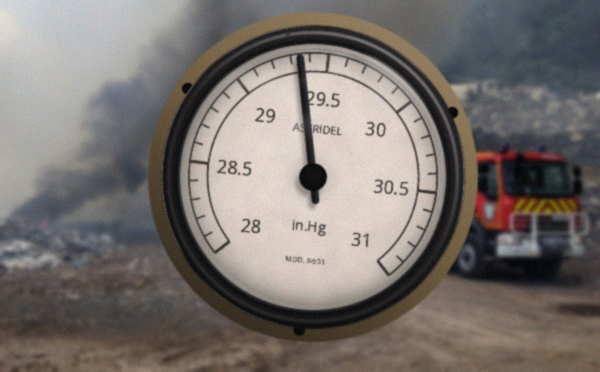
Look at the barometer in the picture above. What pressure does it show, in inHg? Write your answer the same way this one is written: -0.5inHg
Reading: 29.35inHg
